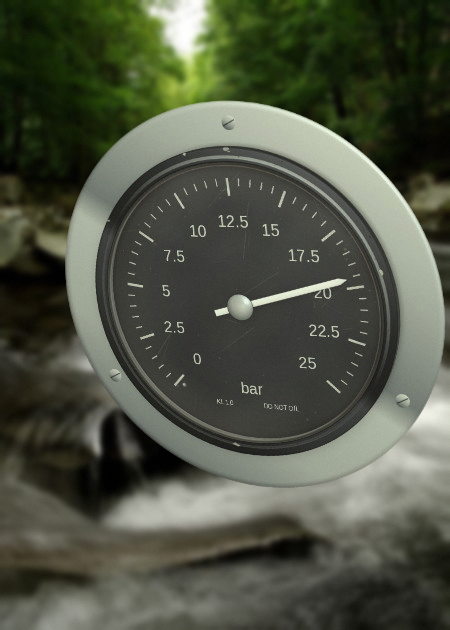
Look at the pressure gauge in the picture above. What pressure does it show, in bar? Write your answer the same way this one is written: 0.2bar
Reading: 19.5bar
